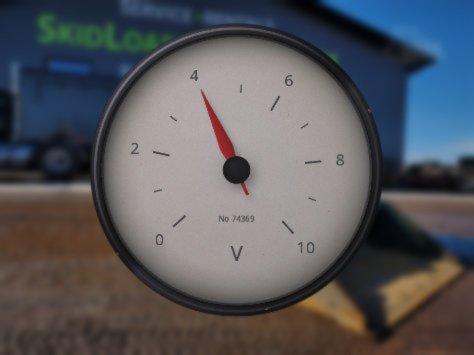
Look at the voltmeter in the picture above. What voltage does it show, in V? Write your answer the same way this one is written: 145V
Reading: 4V
